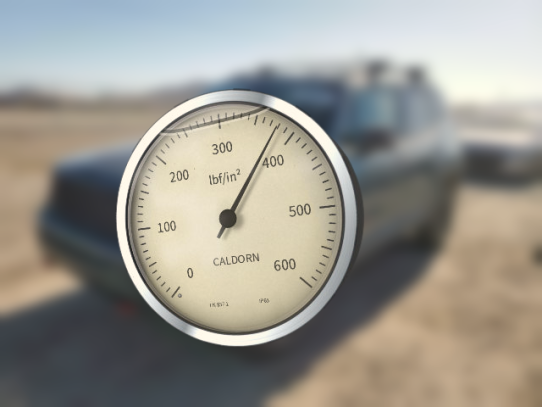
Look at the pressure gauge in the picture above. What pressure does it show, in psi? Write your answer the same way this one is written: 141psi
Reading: 380psi
